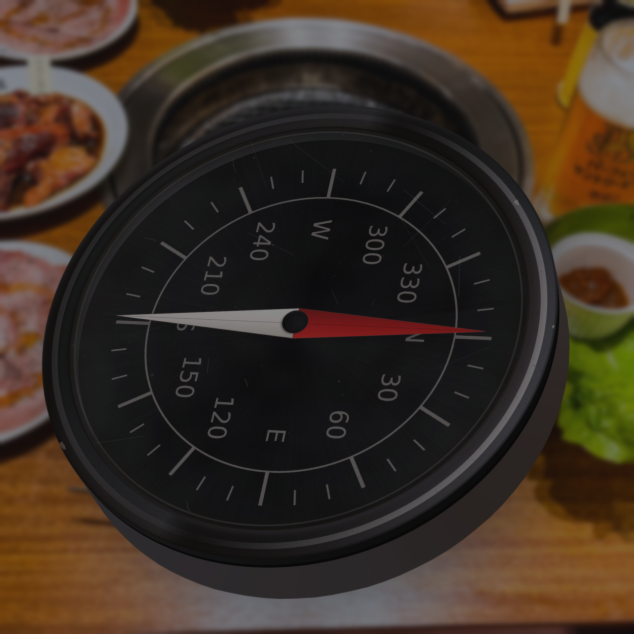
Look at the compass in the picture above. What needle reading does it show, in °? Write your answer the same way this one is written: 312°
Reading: 0°
